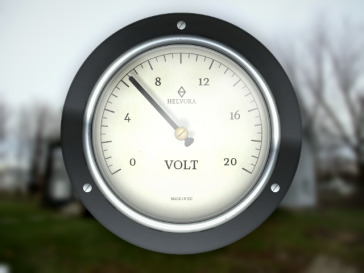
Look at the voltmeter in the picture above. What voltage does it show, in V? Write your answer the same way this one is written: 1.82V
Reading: 6.5V
